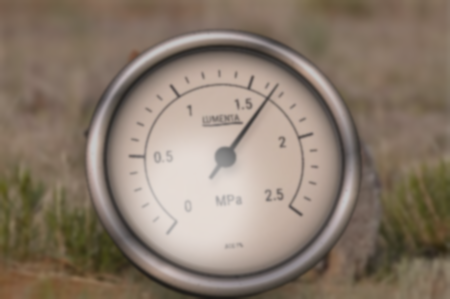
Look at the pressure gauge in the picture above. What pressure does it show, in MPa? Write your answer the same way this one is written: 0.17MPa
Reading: 1.65MPa
